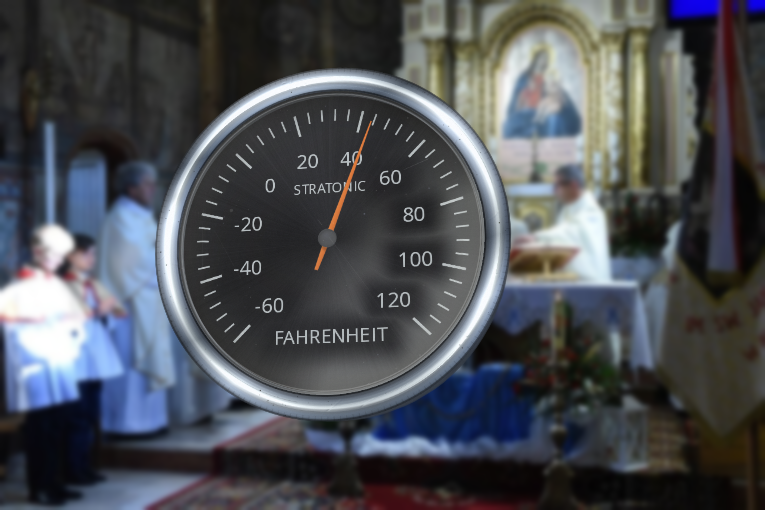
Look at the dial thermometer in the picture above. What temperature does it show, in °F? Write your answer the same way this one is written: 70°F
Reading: 44°F
